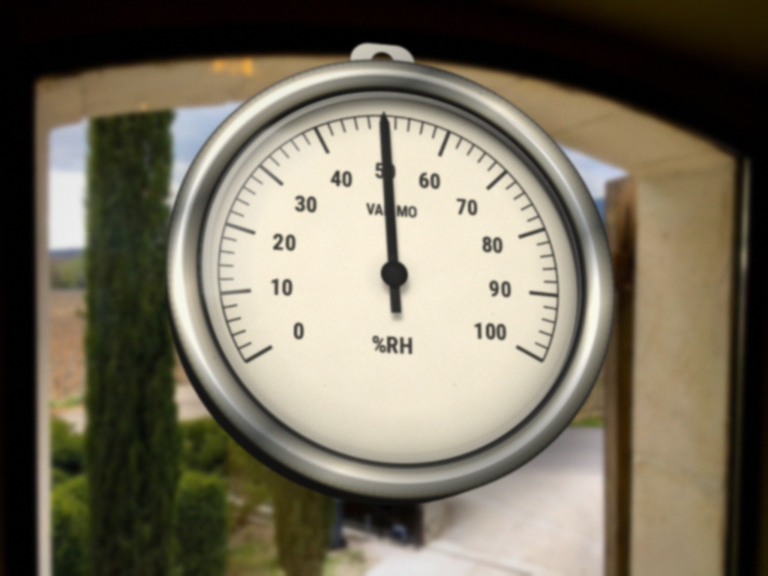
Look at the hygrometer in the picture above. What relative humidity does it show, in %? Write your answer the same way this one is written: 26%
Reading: 50%
